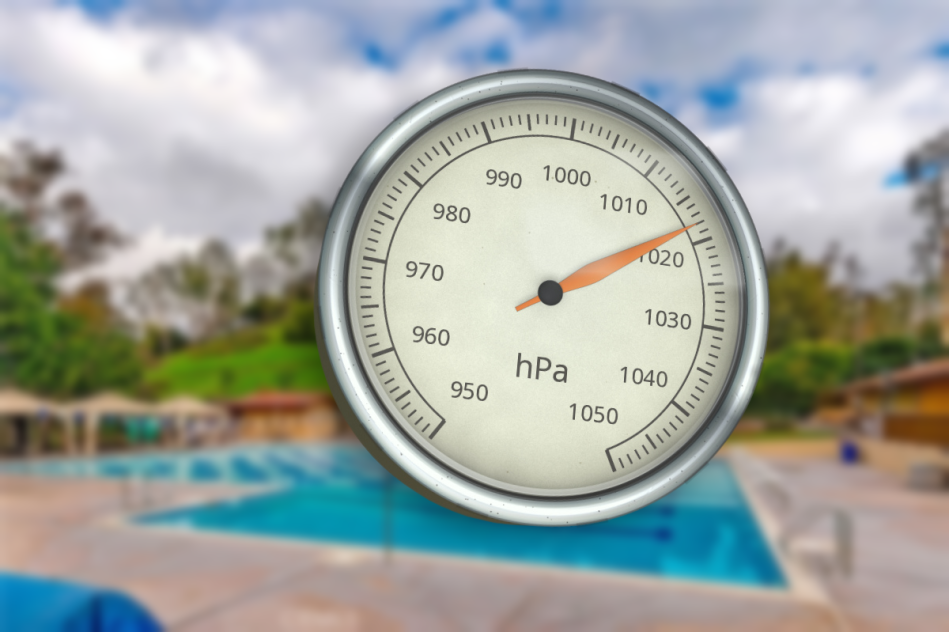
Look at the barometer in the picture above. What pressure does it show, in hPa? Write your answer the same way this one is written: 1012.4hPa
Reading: 1018hPa
